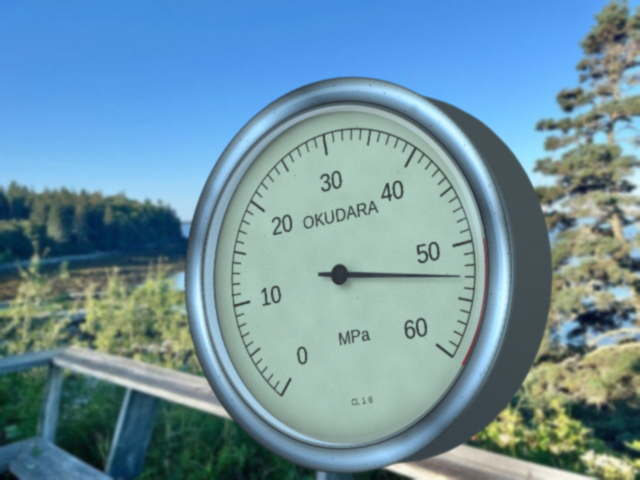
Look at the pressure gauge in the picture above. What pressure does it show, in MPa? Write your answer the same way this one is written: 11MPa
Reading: 53MPa
